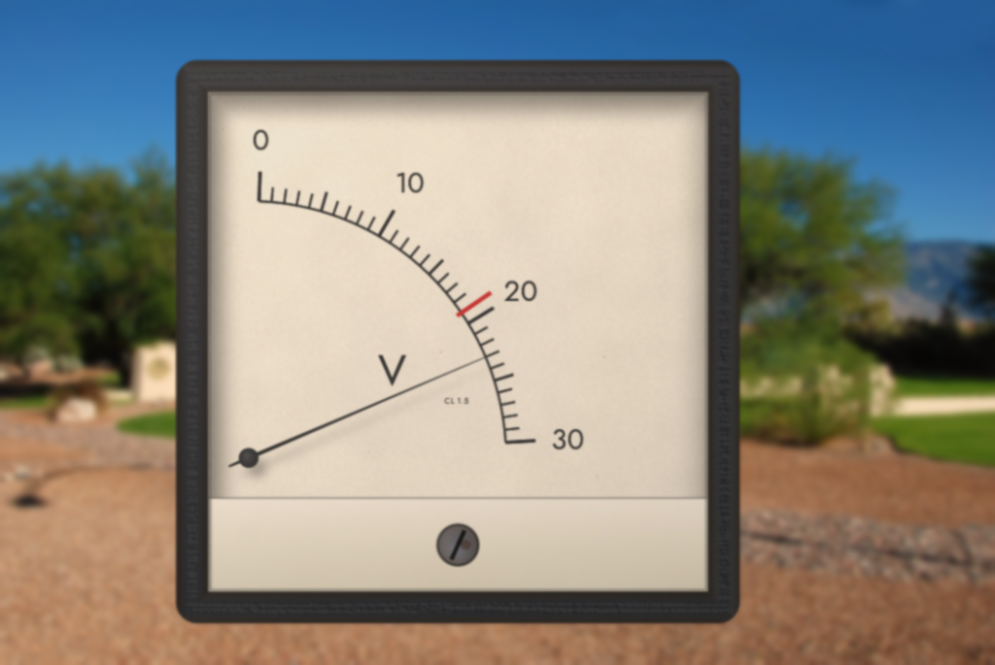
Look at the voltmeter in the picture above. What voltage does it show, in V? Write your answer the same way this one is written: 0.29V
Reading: 23V
